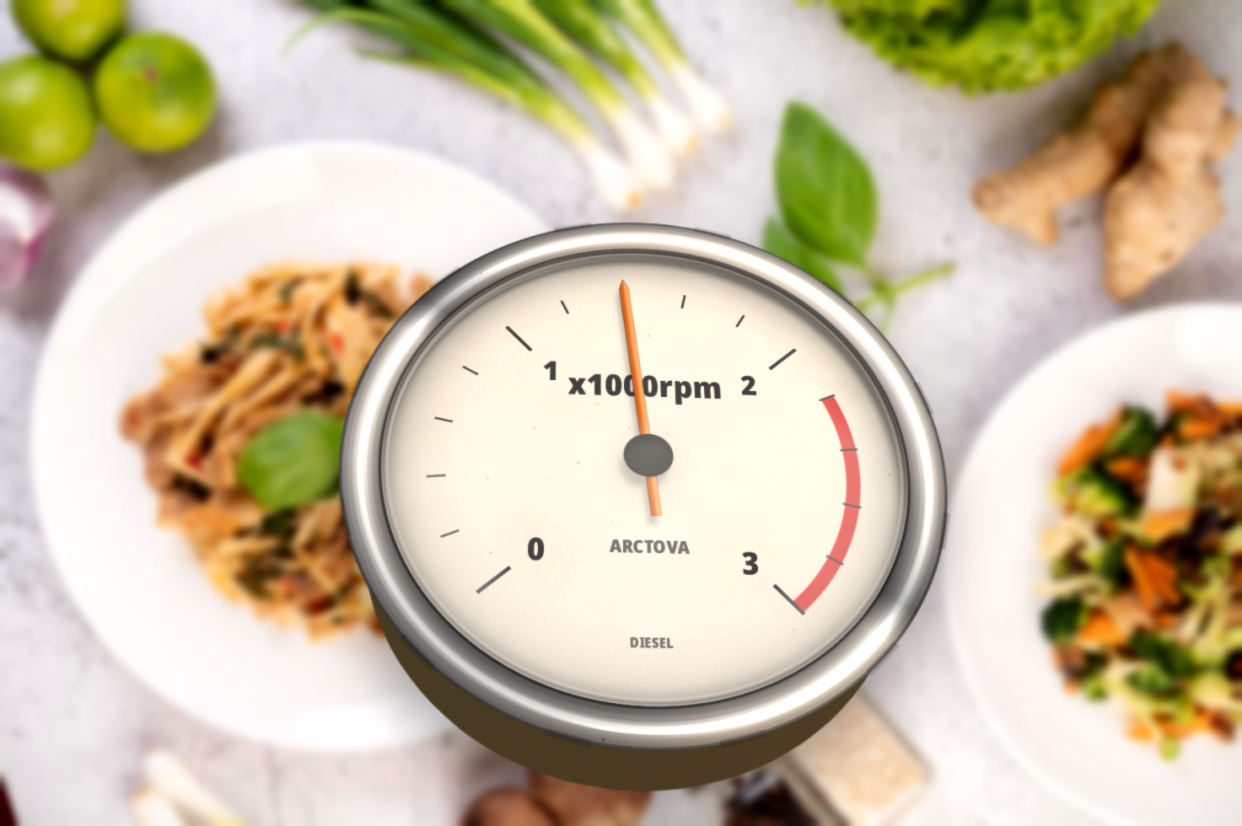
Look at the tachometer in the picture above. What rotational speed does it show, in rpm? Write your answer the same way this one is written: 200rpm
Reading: 1400rpm
